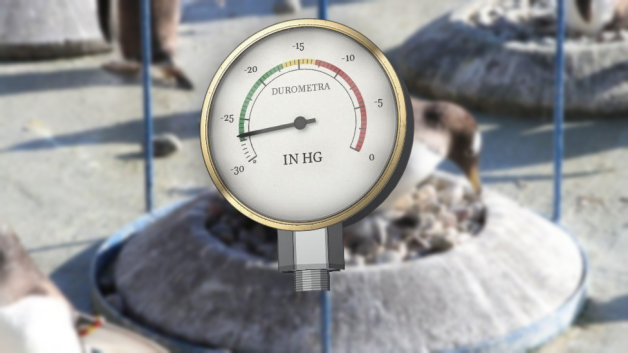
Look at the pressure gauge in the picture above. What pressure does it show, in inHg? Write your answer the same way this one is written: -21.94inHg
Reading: -27inHg
